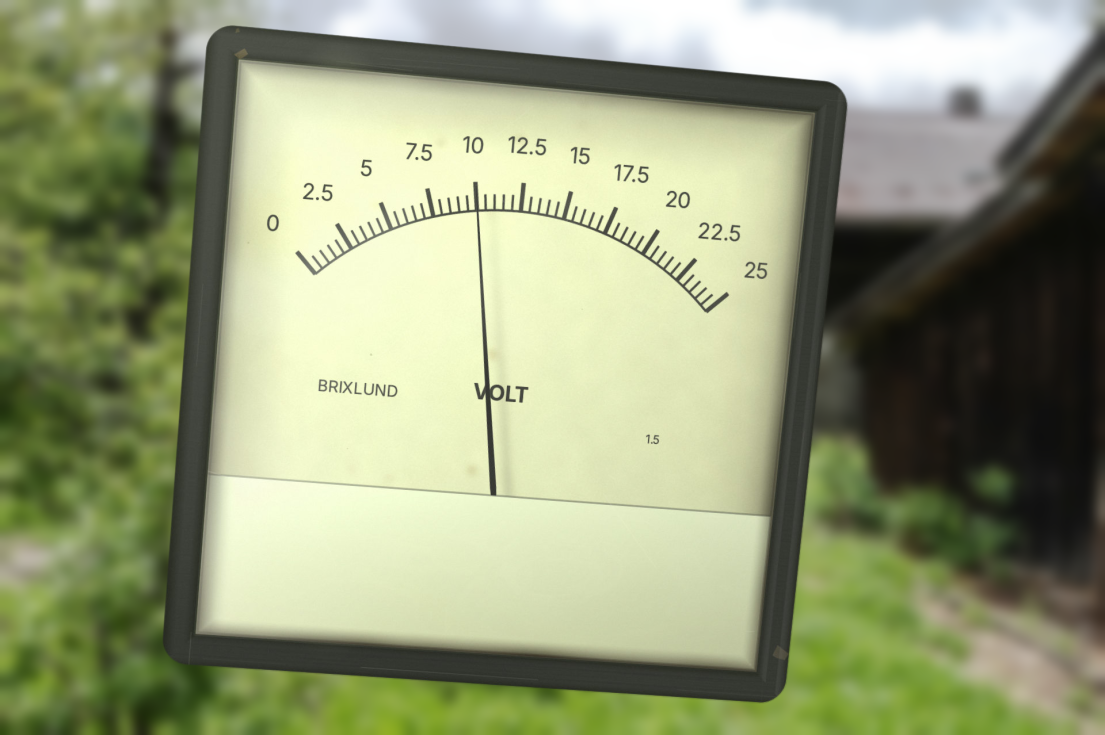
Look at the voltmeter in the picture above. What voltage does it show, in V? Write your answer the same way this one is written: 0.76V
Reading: 10V
